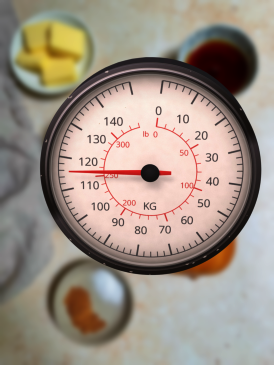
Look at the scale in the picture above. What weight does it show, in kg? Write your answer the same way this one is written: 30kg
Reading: 116kg
